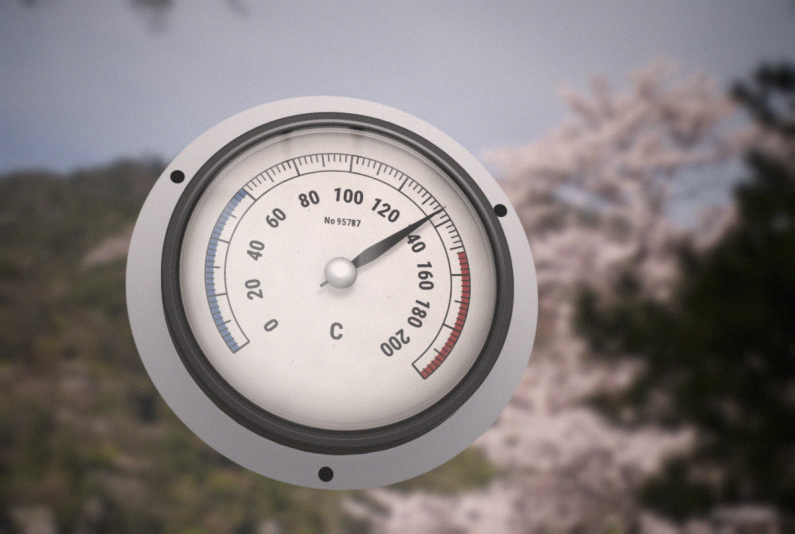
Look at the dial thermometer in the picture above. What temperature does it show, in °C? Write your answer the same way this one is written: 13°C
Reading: 136°C
